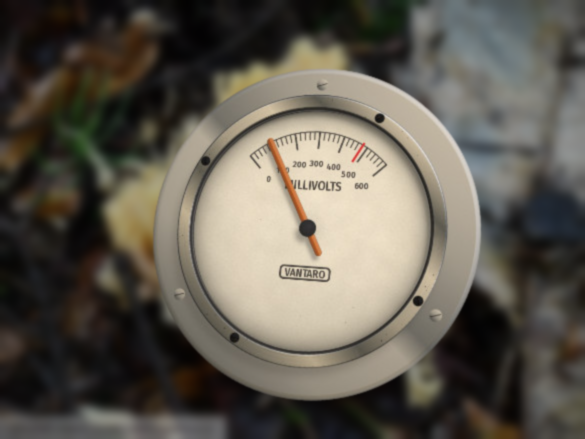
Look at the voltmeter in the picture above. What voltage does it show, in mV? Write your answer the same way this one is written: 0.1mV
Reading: 100mV
